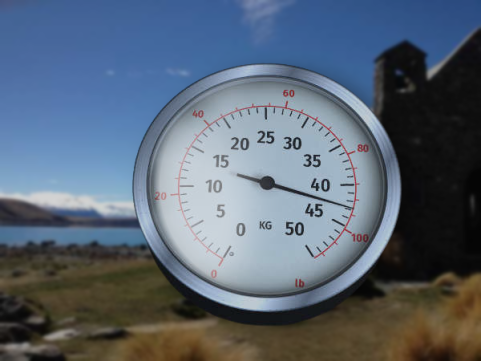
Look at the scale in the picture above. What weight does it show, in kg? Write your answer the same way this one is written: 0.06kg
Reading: 43kg
